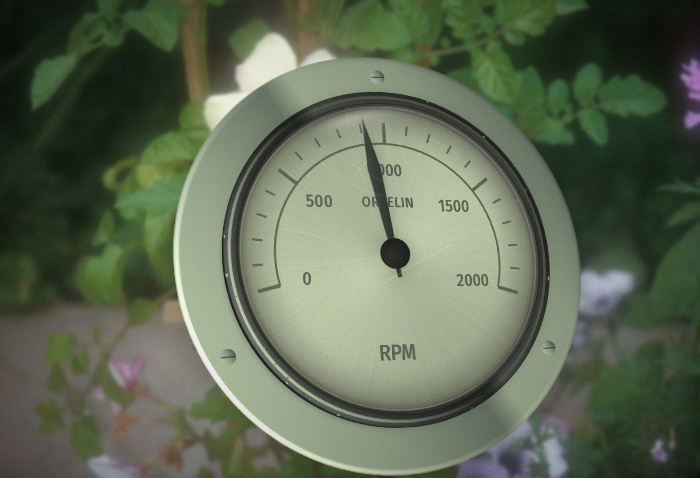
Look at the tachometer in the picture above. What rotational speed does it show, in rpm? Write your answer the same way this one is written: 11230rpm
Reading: 900rpm
